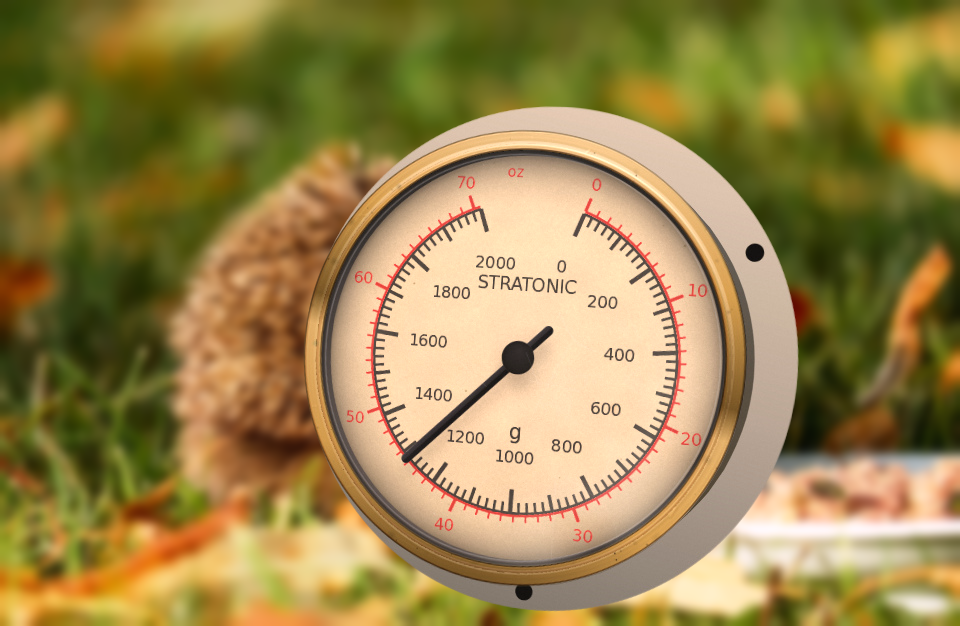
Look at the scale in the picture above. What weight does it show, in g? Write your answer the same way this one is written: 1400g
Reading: 1280g
